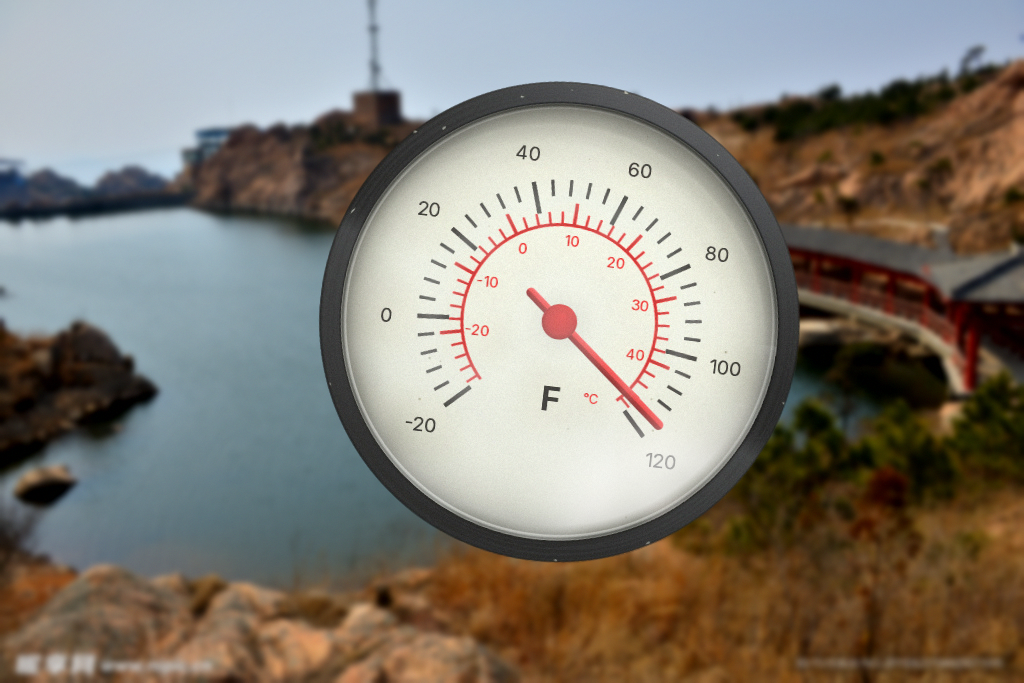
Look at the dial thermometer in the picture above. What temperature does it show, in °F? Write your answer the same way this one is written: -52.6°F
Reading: 116°F
